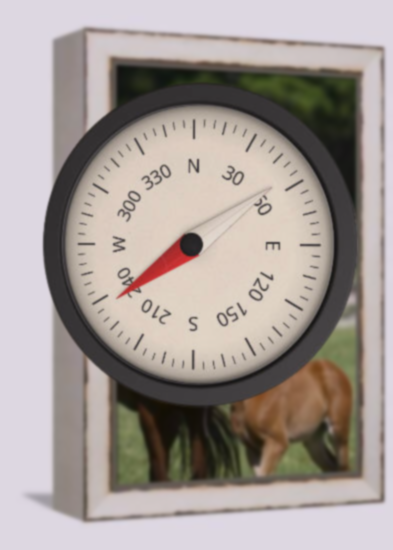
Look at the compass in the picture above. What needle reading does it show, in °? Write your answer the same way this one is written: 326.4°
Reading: 235°
